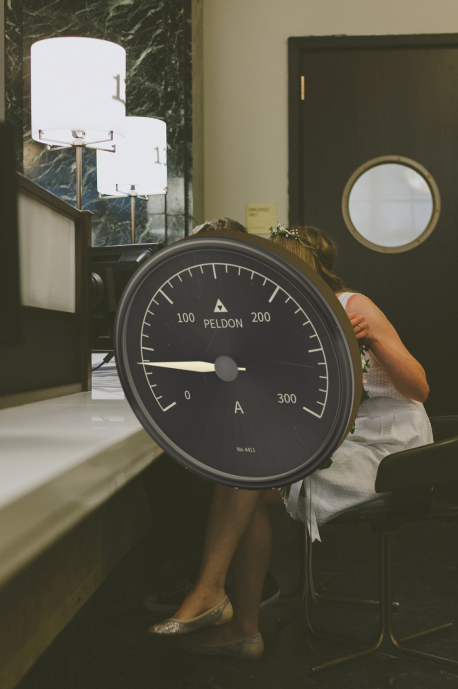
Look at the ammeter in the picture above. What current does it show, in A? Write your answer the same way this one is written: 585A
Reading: 40A
